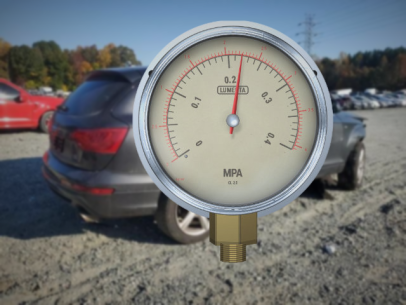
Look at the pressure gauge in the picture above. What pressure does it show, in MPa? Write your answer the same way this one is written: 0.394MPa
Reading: 0.22MPa
